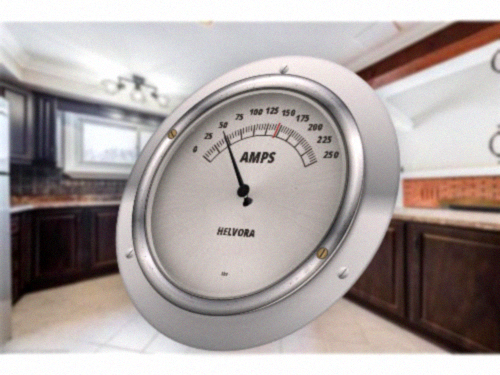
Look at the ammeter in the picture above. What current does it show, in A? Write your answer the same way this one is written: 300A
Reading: 50A
